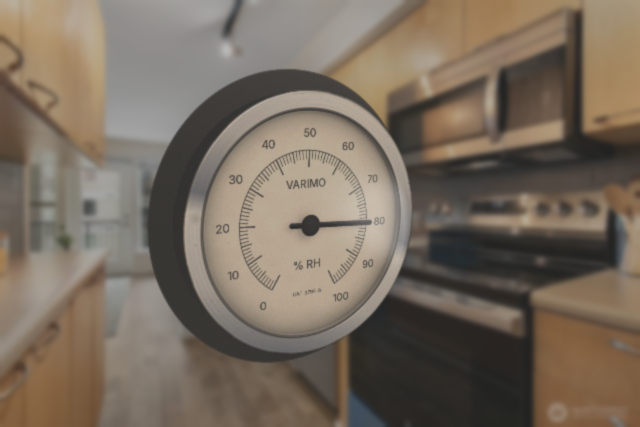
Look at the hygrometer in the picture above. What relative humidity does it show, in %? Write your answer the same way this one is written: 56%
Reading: 80%
